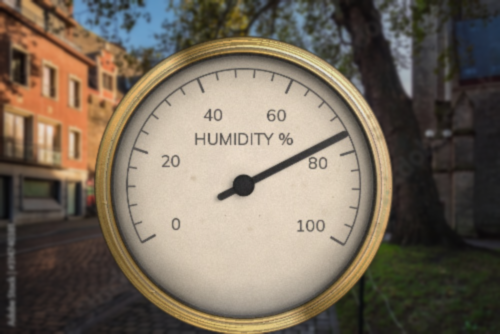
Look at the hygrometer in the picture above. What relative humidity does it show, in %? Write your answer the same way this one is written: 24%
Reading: 76%
